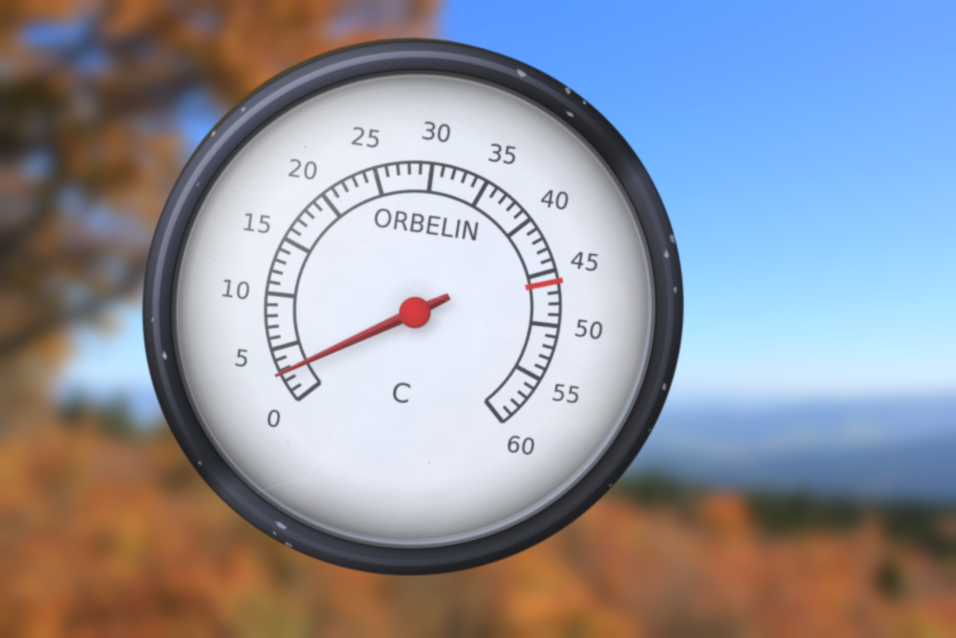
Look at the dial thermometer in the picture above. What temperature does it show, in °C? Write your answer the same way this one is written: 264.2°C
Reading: 3°C
